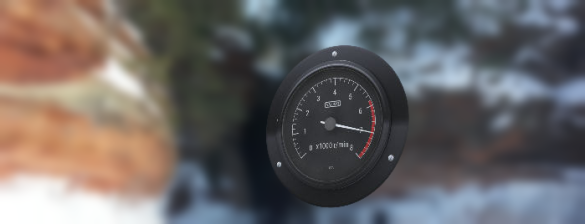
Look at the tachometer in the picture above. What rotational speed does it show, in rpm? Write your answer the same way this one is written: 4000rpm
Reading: 7000rpm
